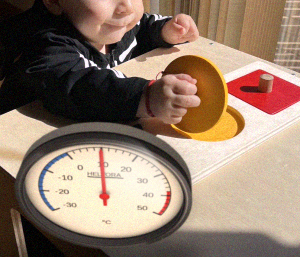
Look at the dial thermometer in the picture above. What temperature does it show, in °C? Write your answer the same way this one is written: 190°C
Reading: 10°C
